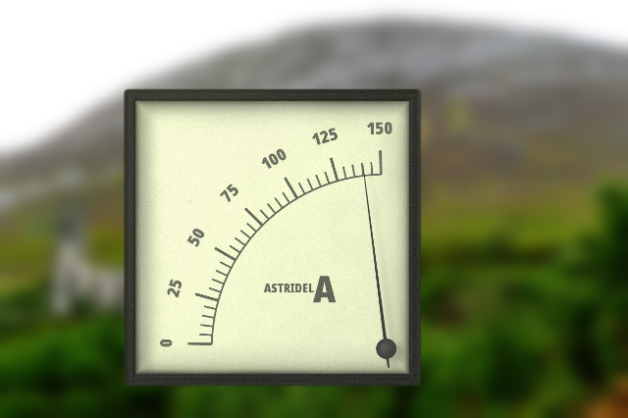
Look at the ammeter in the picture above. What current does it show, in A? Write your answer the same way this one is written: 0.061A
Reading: 140A
